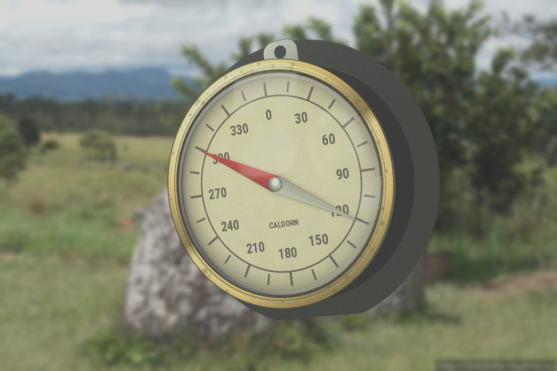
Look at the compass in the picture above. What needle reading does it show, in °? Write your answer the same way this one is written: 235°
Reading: 300°
